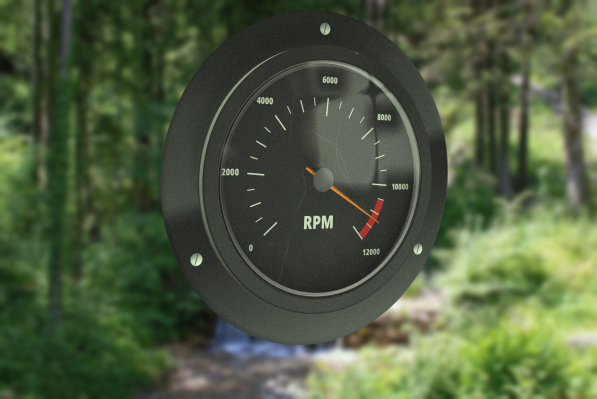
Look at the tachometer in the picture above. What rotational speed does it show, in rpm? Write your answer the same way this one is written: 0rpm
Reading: 11250rpm
